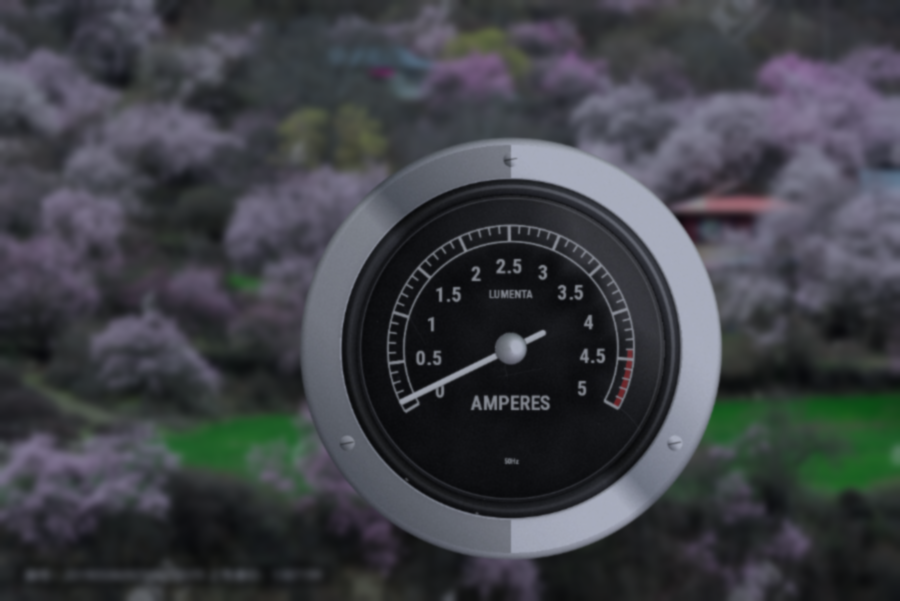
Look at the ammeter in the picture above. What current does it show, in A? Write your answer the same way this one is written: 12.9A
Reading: 0.1A
